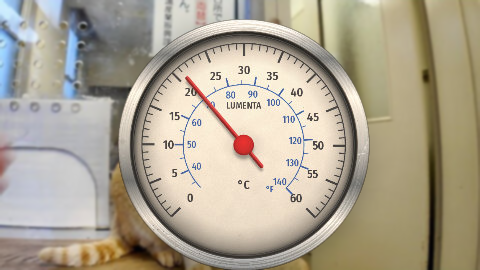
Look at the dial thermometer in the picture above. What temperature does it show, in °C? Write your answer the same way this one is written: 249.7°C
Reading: 21°C
